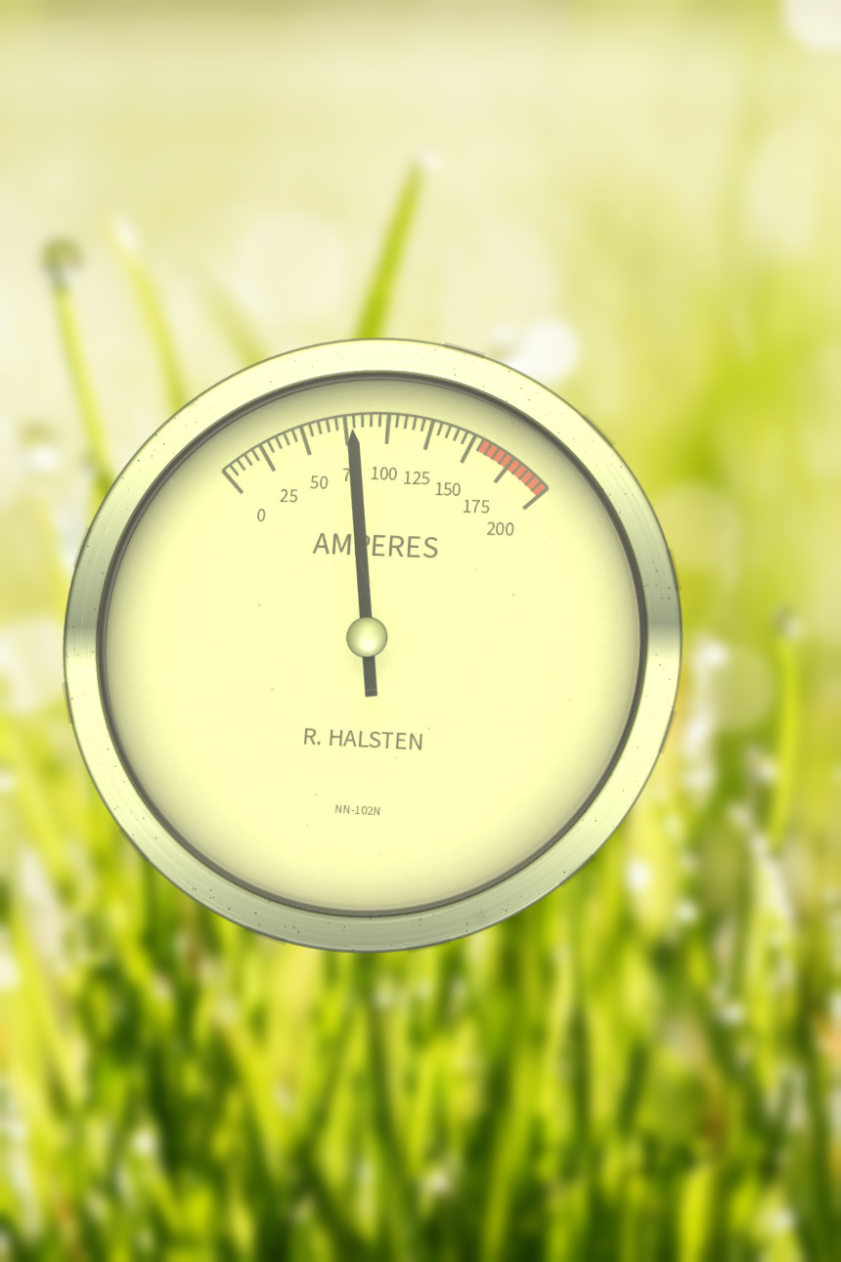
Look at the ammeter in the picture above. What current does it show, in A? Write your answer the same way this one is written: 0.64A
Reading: 80A
